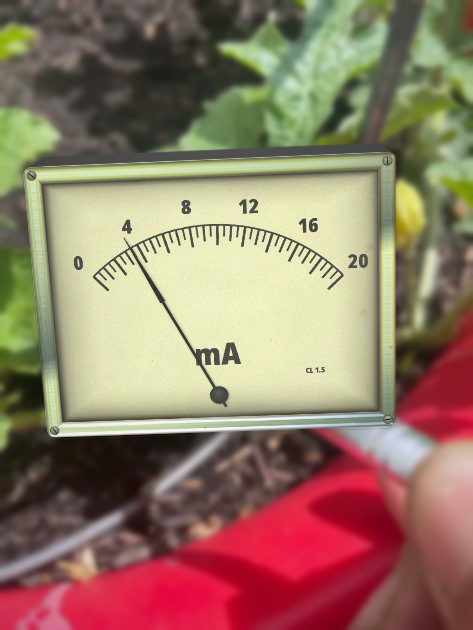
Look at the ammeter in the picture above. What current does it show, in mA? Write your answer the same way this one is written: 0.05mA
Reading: 3.5mA
